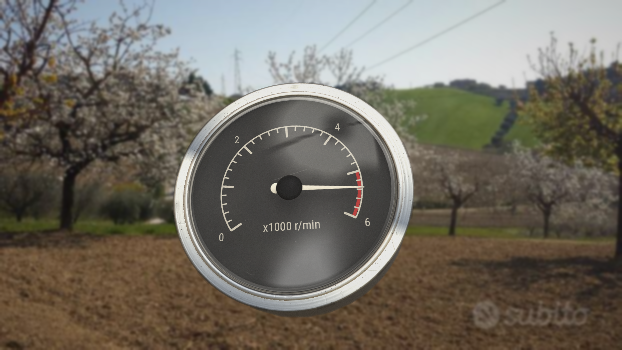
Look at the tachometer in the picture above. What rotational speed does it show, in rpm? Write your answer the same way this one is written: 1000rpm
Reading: 5400rpm
